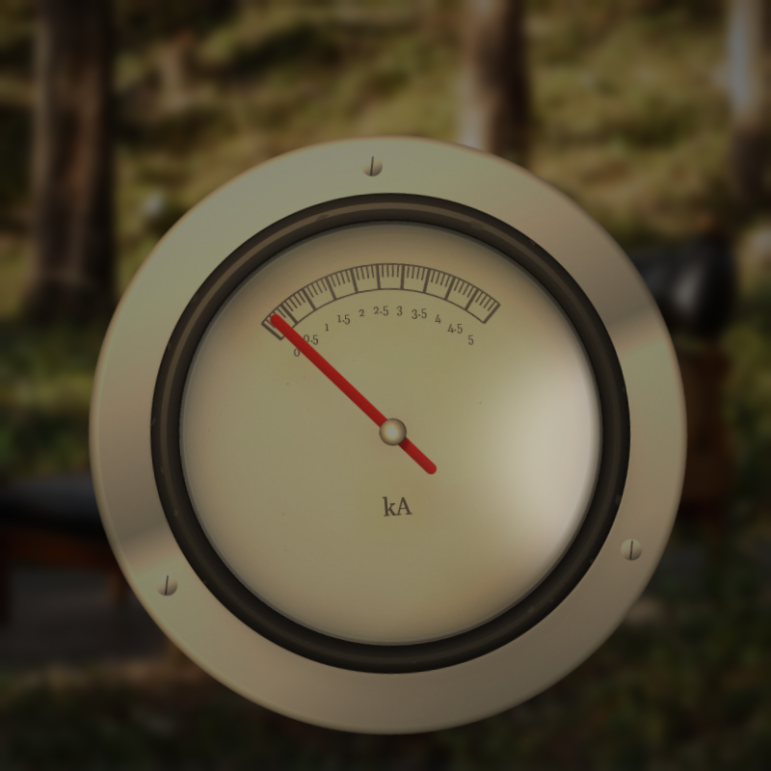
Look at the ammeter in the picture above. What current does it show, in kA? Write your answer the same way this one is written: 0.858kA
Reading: 0.2kA
